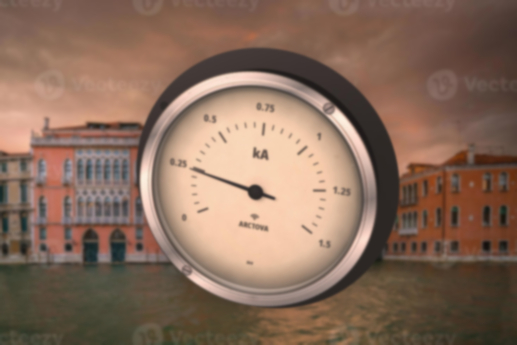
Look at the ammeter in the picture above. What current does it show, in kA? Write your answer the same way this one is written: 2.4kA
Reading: 0.25kA
